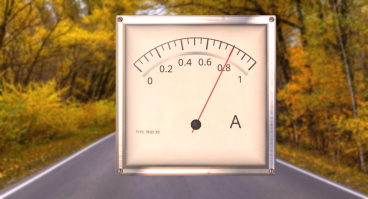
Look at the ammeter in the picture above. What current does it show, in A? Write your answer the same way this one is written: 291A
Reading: 0.8A
